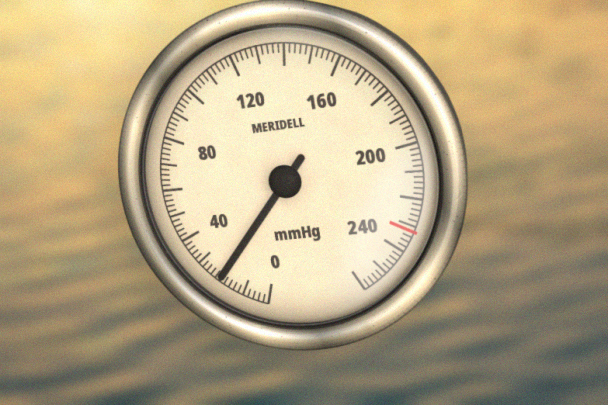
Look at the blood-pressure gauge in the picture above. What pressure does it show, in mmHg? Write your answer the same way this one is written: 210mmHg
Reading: 20mmHg
